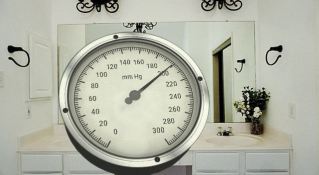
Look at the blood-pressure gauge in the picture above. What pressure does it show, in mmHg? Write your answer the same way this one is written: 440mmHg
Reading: 200mmHg
